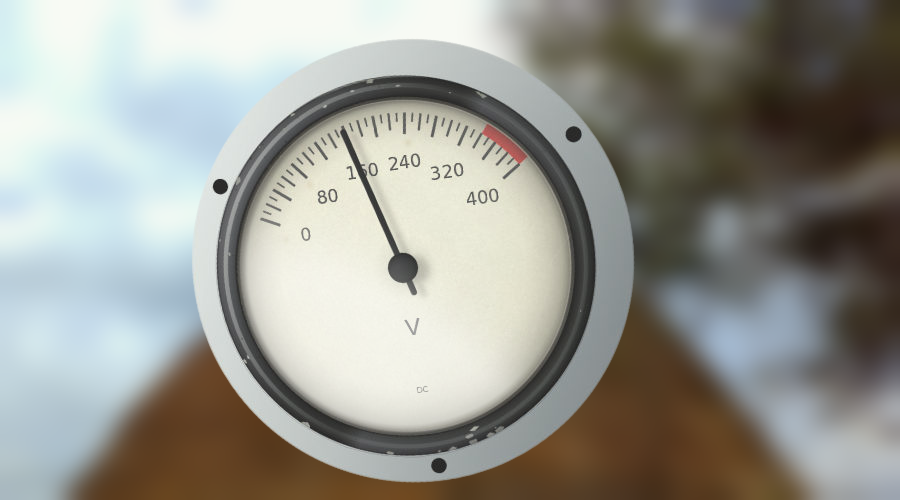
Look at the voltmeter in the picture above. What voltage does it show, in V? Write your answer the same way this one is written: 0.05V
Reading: 160V
